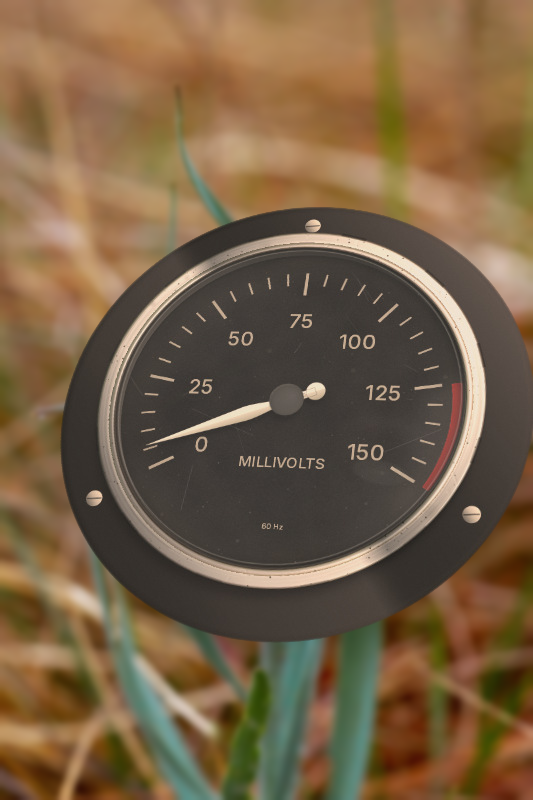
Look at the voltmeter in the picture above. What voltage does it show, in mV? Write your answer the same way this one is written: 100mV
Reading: 5mV
